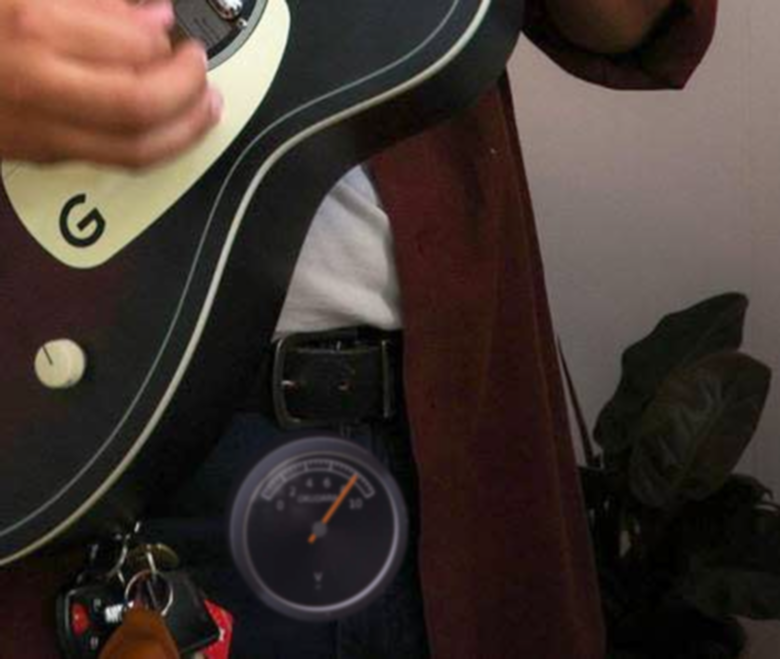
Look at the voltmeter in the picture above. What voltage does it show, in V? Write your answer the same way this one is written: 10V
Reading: 8V
